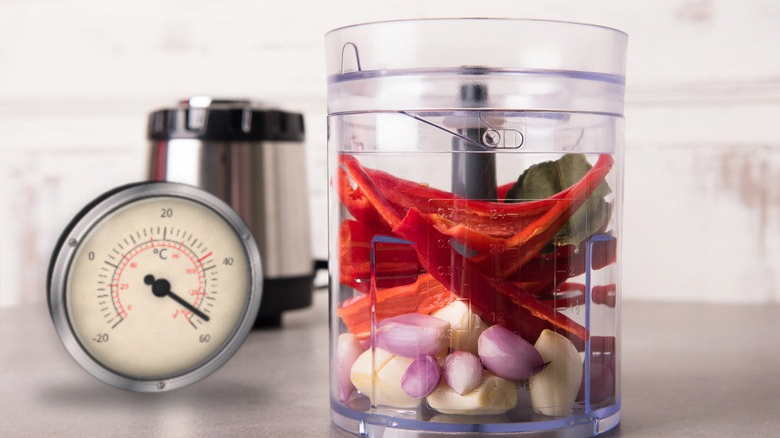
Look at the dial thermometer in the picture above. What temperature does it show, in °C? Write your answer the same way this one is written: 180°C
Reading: 56°C
